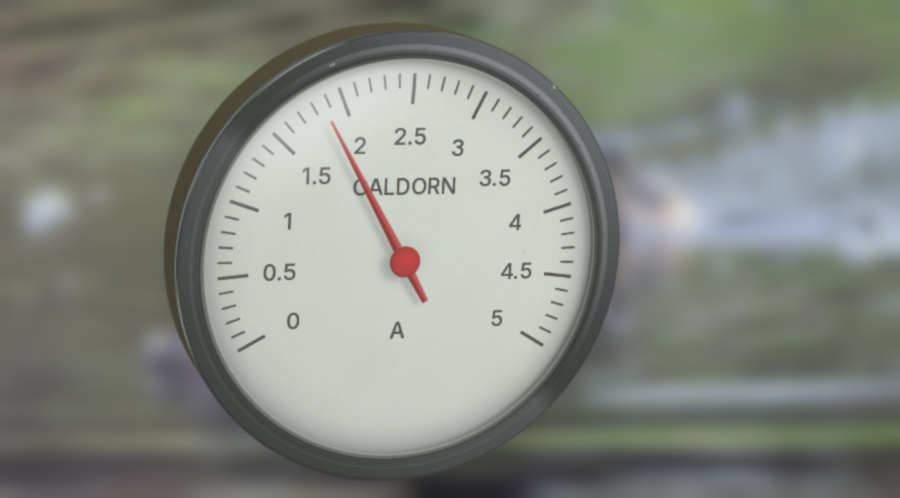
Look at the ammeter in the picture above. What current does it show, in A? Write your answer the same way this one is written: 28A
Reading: 1.85A
